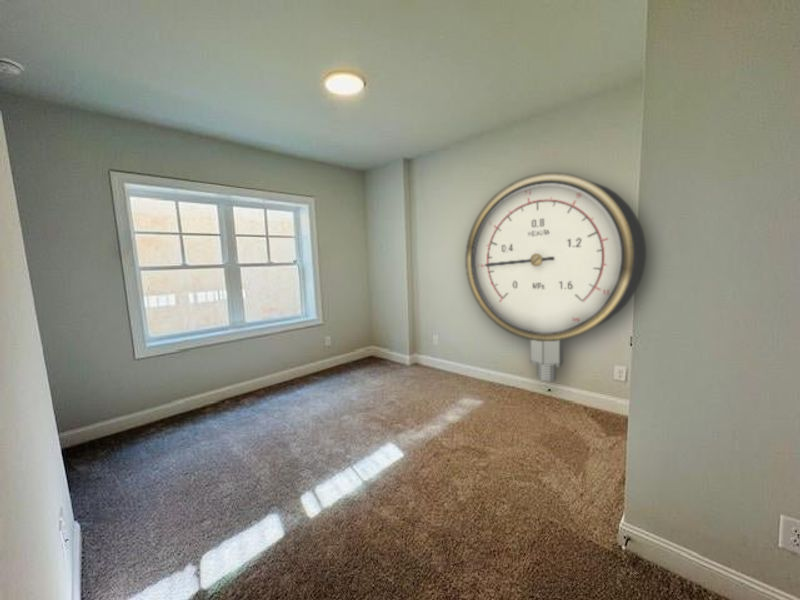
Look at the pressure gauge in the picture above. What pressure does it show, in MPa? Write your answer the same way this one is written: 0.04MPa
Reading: 0.25MPa
